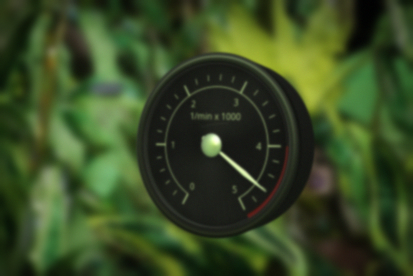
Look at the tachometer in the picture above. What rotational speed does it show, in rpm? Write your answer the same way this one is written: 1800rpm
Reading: 4600rpm
